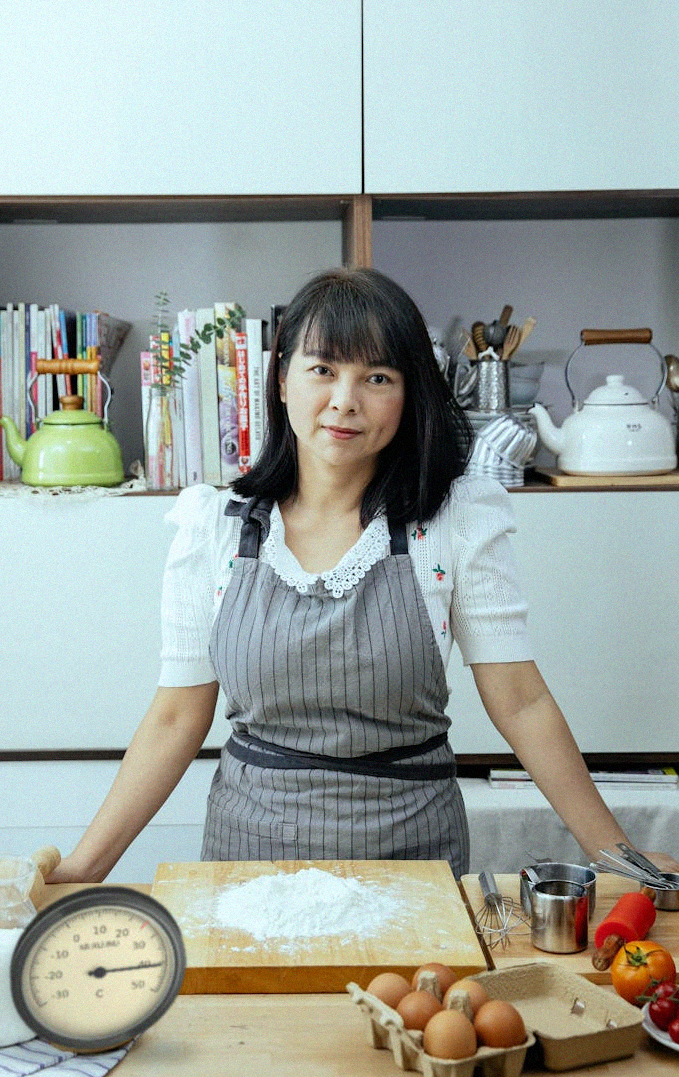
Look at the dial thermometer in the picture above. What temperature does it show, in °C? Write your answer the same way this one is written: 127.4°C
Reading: 40°C
